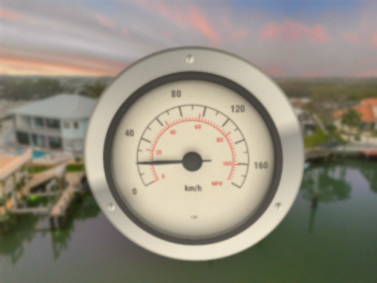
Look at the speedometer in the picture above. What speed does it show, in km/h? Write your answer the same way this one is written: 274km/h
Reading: 20km/h
